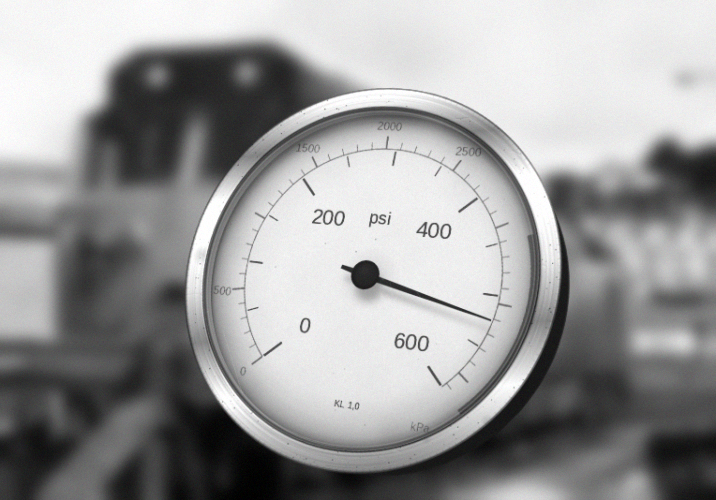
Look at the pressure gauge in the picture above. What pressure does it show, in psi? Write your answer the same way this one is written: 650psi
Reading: 525psi
